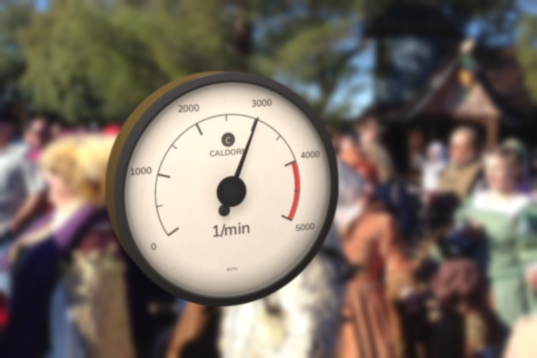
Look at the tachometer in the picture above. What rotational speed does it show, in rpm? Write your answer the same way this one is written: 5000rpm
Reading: 3000rpm
